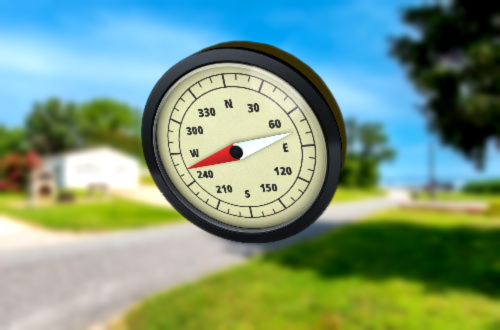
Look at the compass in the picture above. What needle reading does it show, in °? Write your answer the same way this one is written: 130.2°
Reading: 255°
